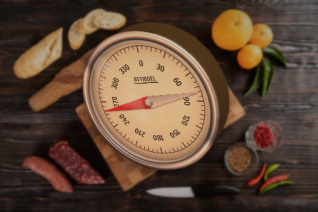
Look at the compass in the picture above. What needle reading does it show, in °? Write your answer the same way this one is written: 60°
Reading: 260°
